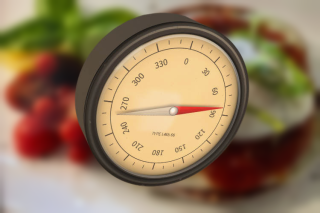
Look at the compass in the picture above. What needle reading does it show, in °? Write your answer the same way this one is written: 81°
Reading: 80°
